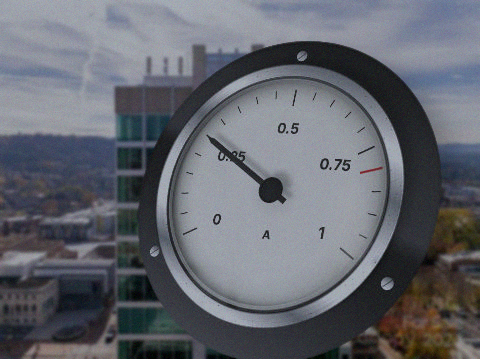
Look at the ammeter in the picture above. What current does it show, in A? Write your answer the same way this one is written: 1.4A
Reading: 0.25A
